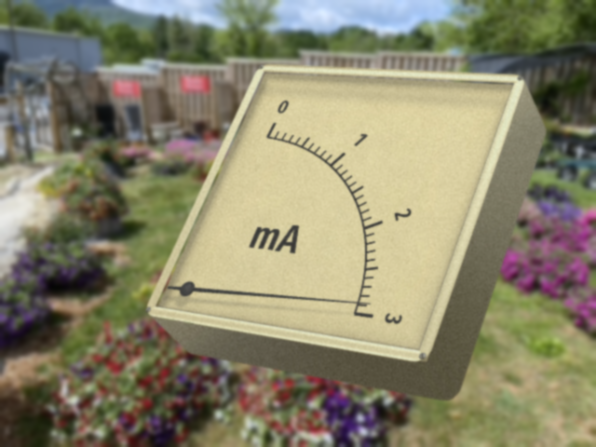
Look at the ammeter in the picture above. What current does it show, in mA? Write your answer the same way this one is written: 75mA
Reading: 2.9mA
